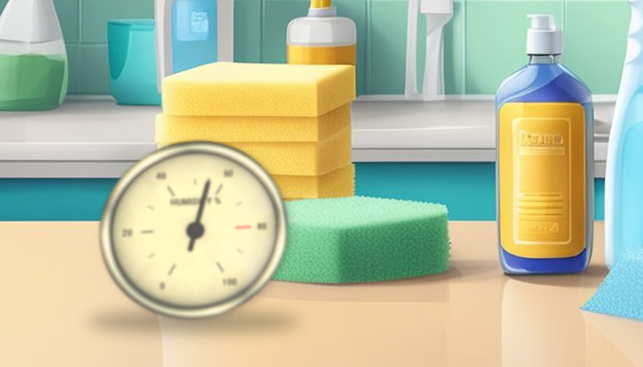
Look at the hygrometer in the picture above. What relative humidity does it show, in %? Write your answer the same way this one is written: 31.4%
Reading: 55%
